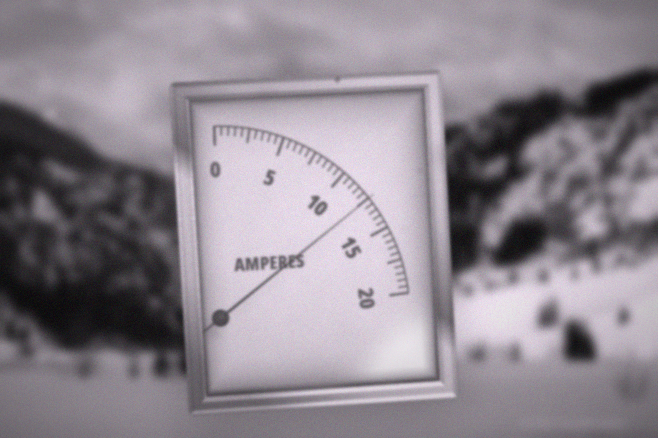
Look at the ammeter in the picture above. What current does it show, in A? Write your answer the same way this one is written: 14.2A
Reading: 12.5A
